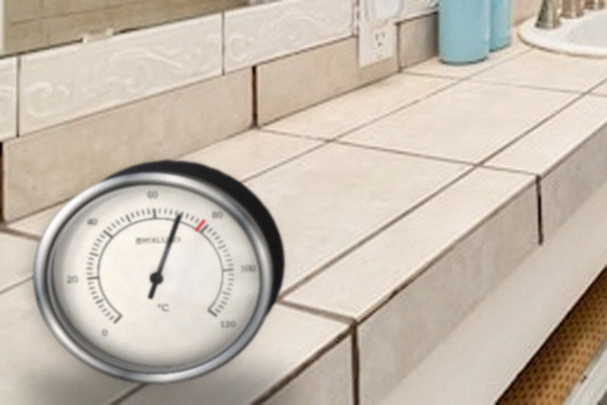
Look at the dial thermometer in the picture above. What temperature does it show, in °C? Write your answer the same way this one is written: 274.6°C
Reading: 70°C
